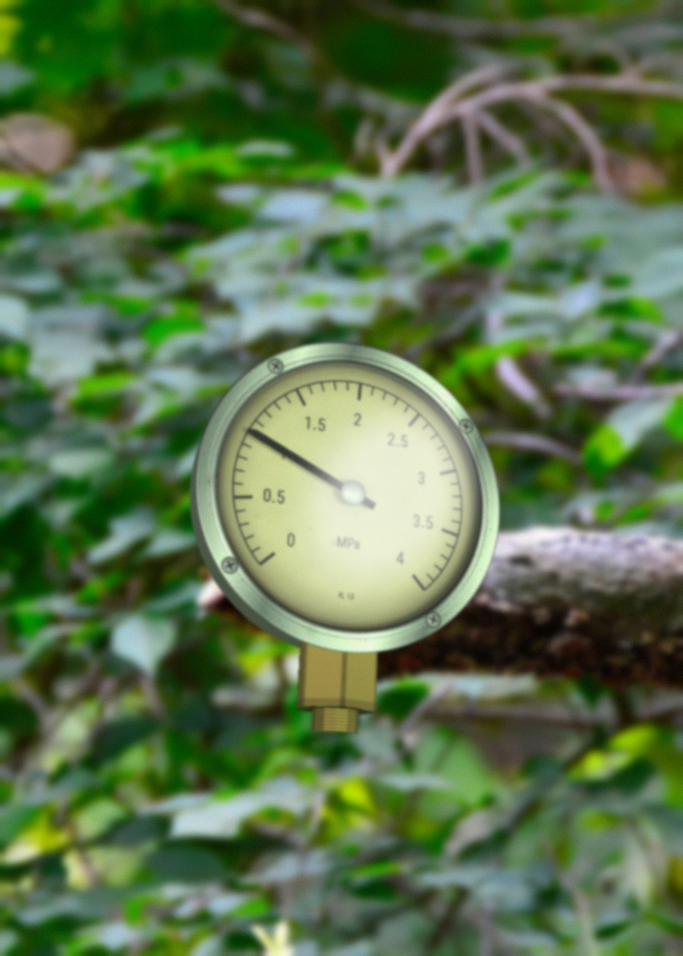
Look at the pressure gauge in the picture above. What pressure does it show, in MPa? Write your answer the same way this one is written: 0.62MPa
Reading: 1MPa
